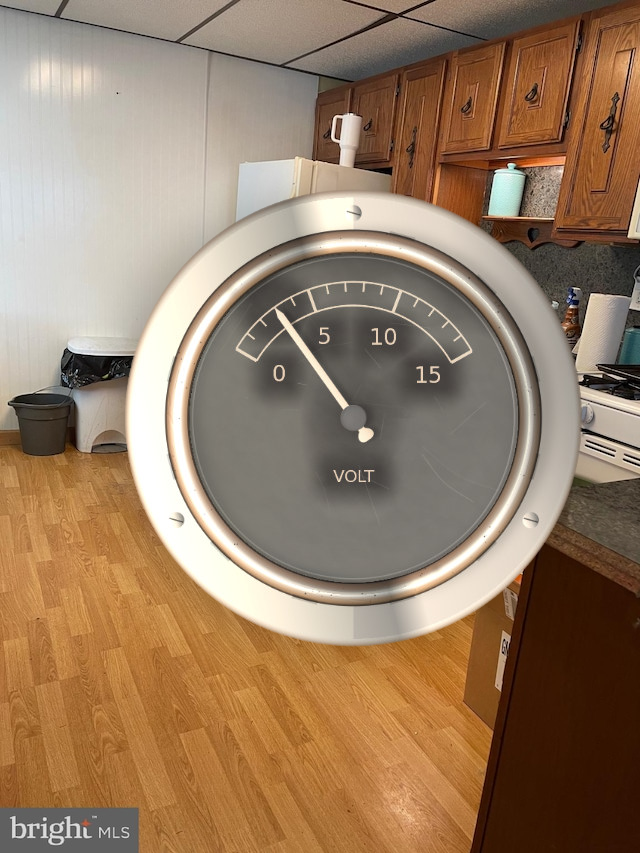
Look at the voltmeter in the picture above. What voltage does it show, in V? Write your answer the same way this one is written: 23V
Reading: 3V
